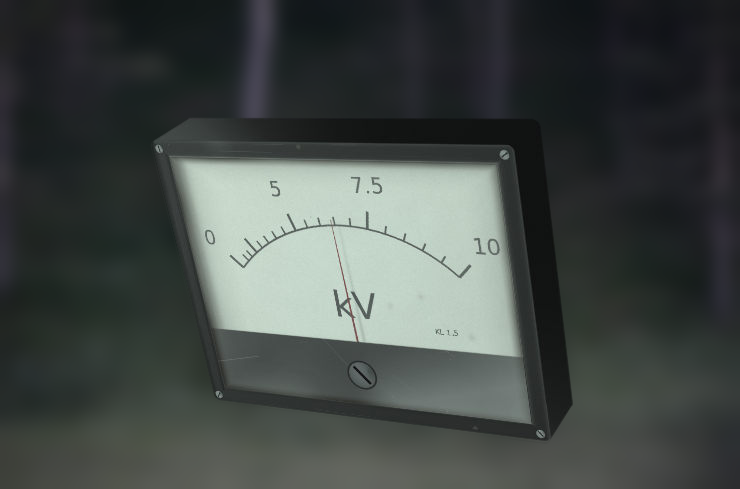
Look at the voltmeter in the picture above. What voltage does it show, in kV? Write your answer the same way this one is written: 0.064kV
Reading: 6.5kV
